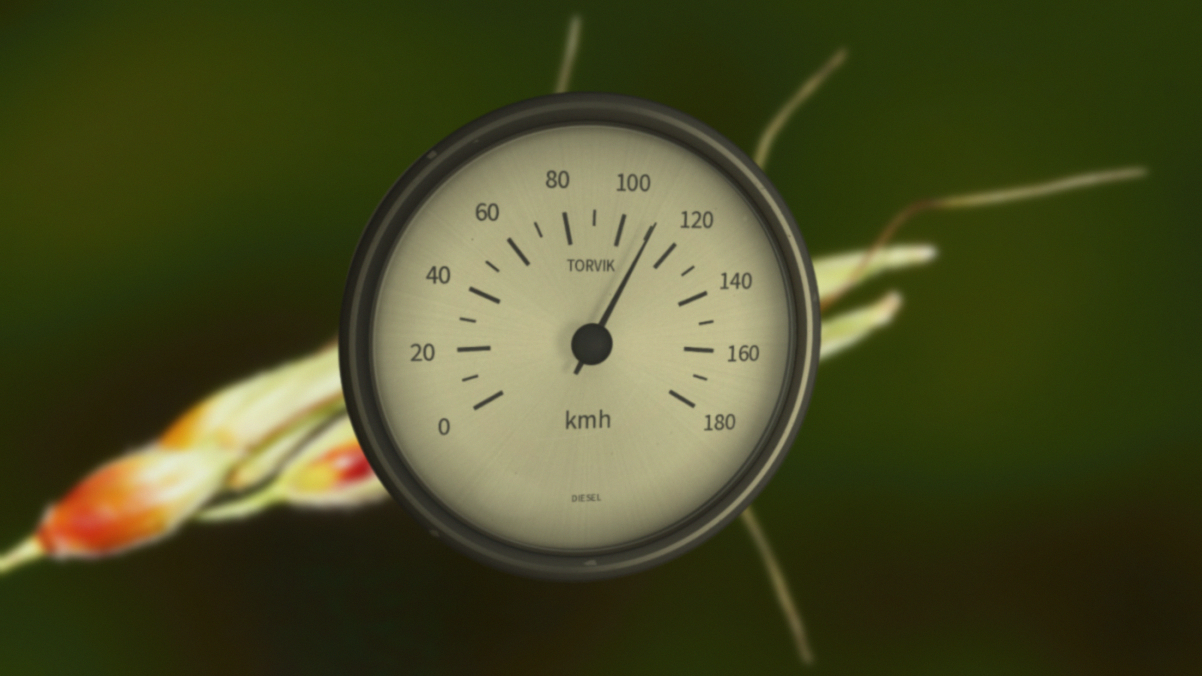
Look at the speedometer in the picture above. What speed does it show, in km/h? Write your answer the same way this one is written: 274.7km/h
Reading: 110km/h
